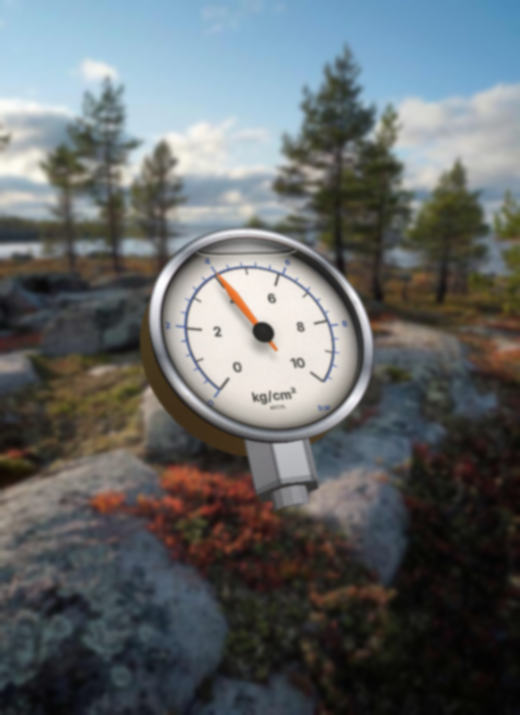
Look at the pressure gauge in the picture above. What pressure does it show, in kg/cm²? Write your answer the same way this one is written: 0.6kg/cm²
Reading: 4kg/cm²
